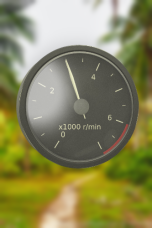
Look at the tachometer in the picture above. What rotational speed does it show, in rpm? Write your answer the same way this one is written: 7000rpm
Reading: 3000rpm
